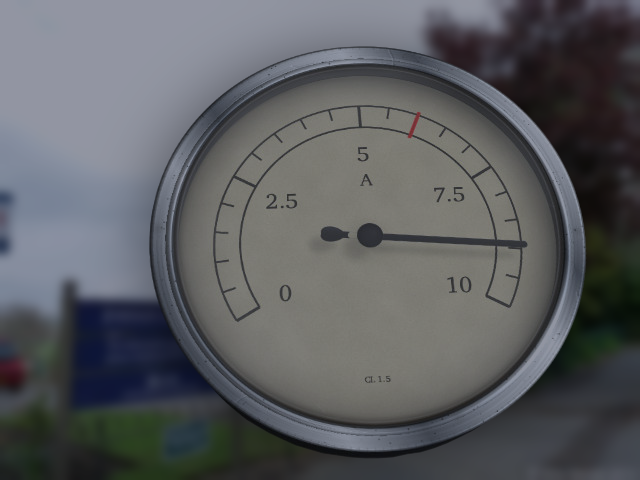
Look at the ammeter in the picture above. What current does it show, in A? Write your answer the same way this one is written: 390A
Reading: 9A
